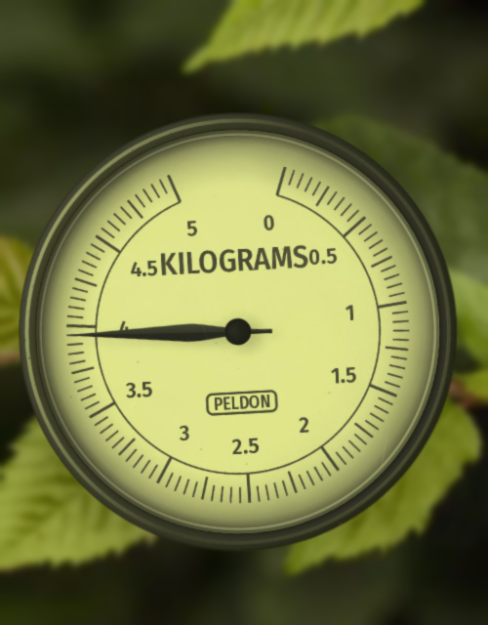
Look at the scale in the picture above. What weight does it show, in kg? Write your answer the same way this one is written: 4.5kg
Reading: 3.95kg
